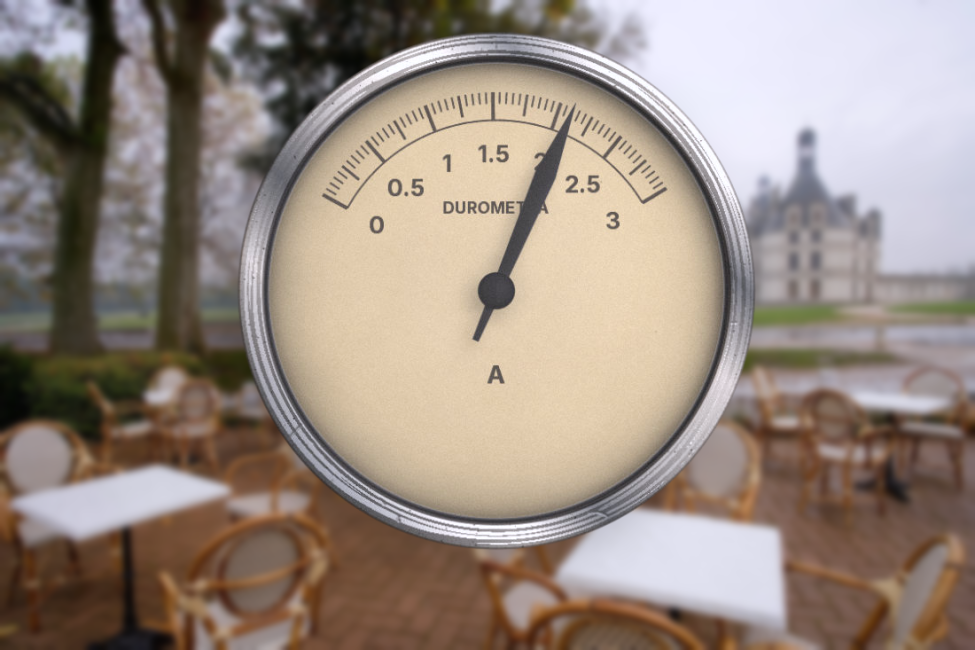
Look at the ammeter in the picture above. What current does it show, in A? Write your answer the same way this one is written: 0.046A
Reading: 2.1A
